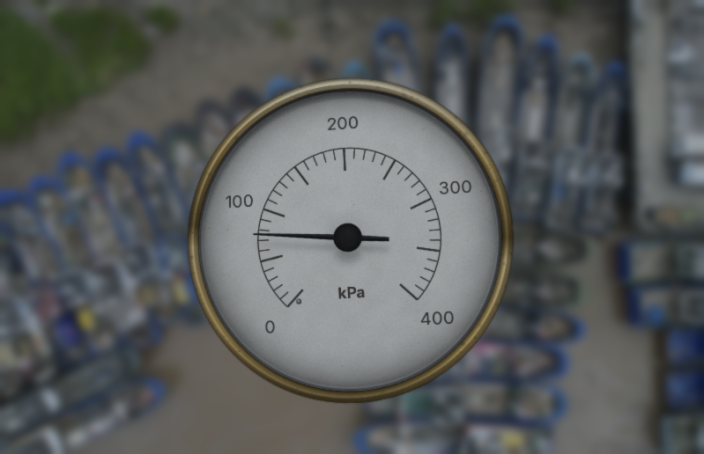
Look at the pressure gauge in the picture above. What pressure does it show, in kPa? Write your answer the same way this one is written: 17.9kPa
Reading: 75kPa
